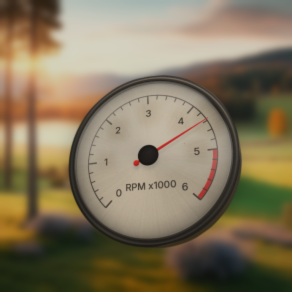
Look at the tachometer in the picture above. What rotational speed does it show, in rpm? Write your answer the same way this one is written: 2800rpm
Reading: 4400rpm
